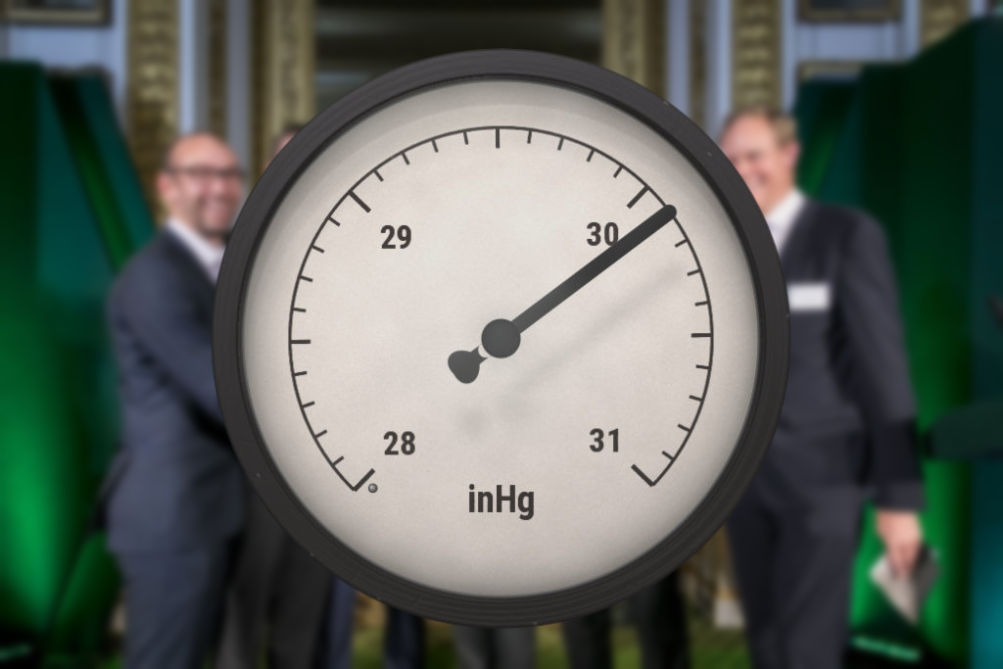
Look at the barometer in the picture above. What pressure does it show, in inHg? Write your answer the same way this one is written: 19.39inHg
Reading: 30.1inHg
